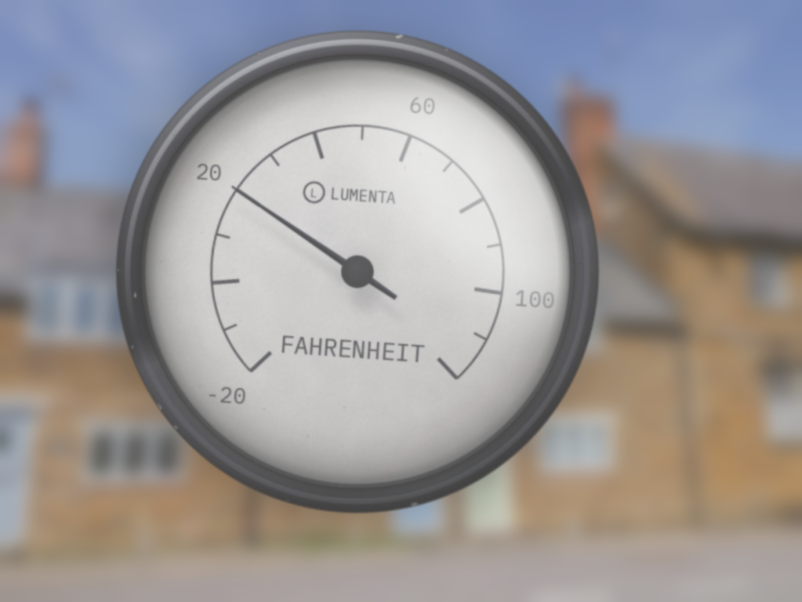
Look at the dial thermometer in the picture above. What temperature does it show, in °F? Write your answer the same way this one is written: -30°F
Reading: 20°F
